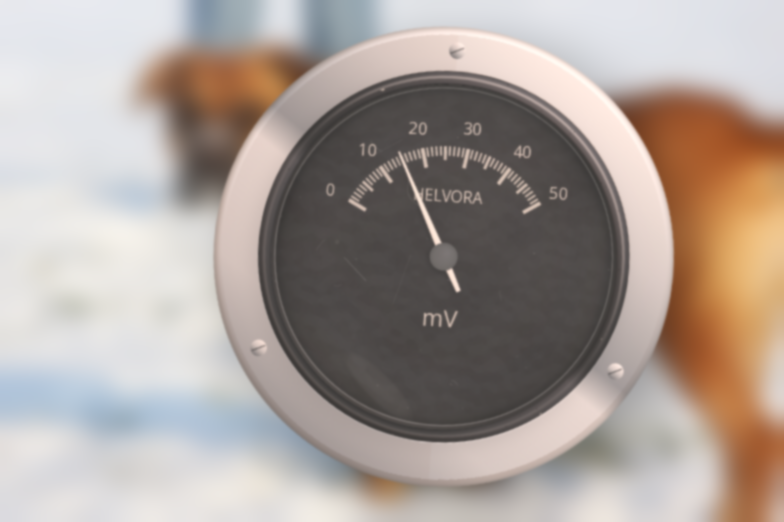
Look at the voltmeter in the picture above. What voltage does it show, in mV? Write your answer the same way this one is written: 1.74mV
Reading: 15mV
